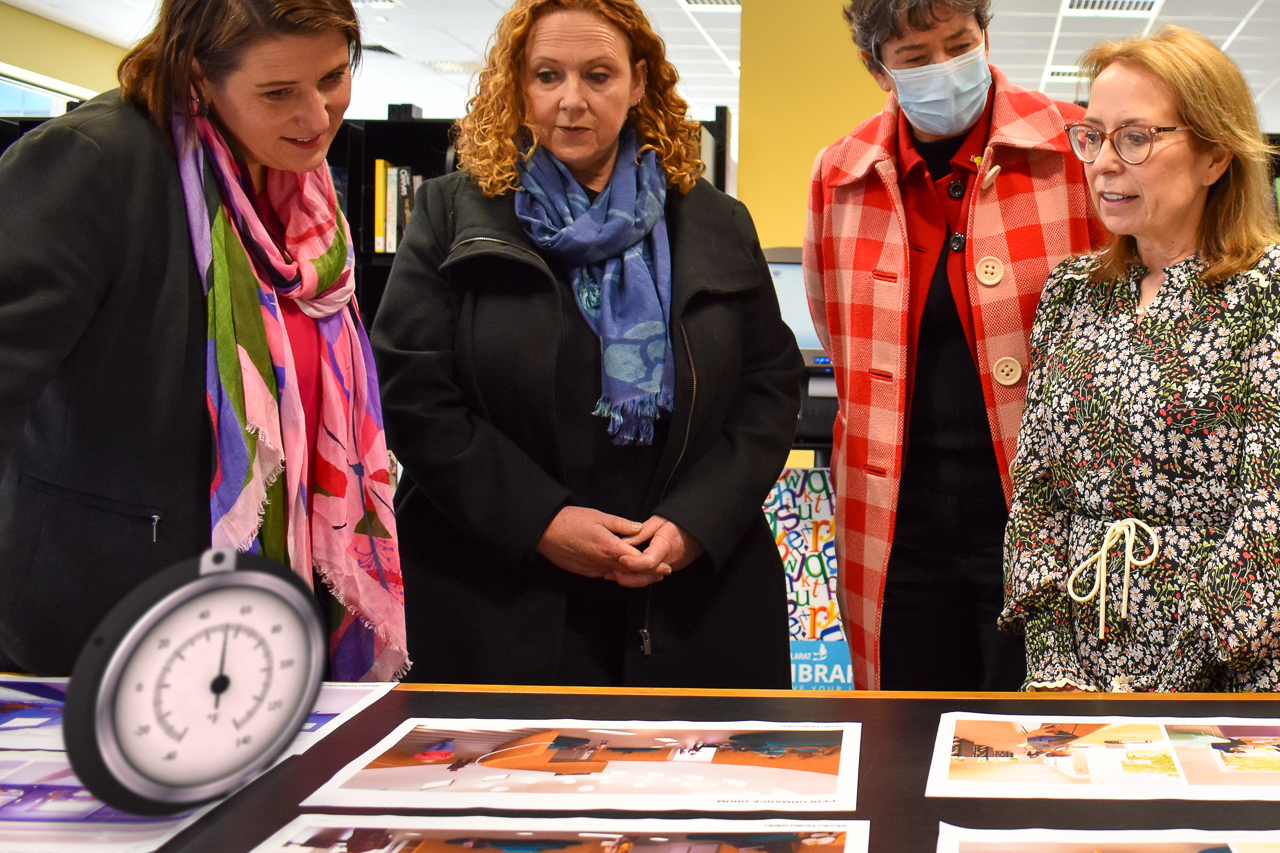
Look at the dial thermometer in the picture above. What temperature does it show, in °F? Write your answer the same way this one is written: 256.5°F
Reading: 50°F
